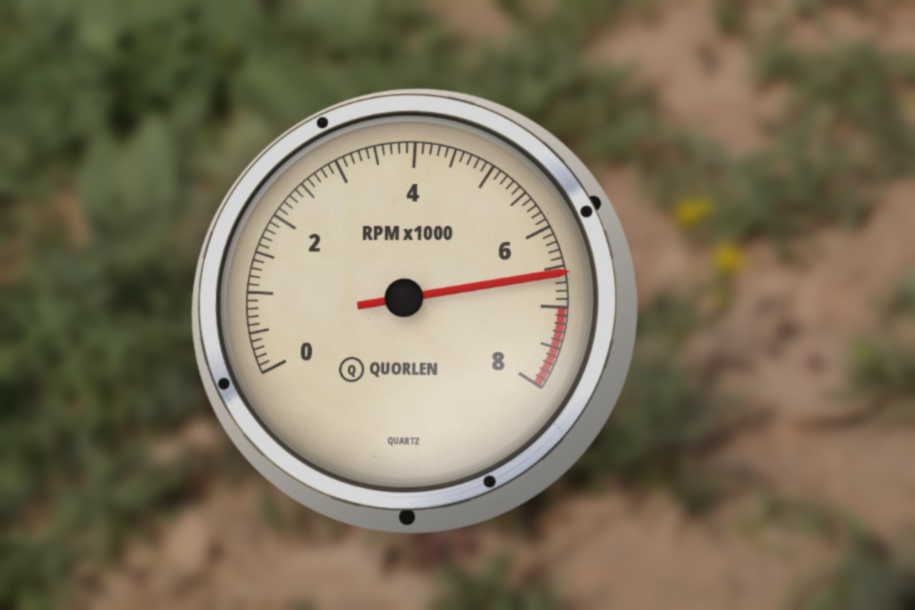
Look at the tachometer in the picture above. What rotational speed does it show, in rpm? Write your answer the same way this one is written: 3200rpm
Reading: 6600rpm
